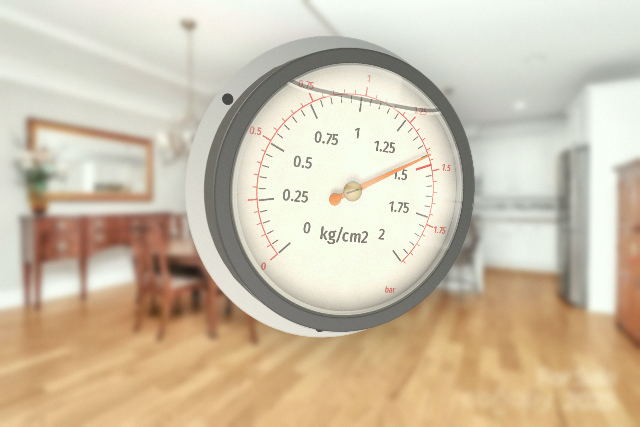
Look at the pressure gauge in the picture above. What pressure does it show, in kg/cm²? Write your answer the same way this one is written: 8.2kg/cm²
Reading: 1.45kg/cm²
